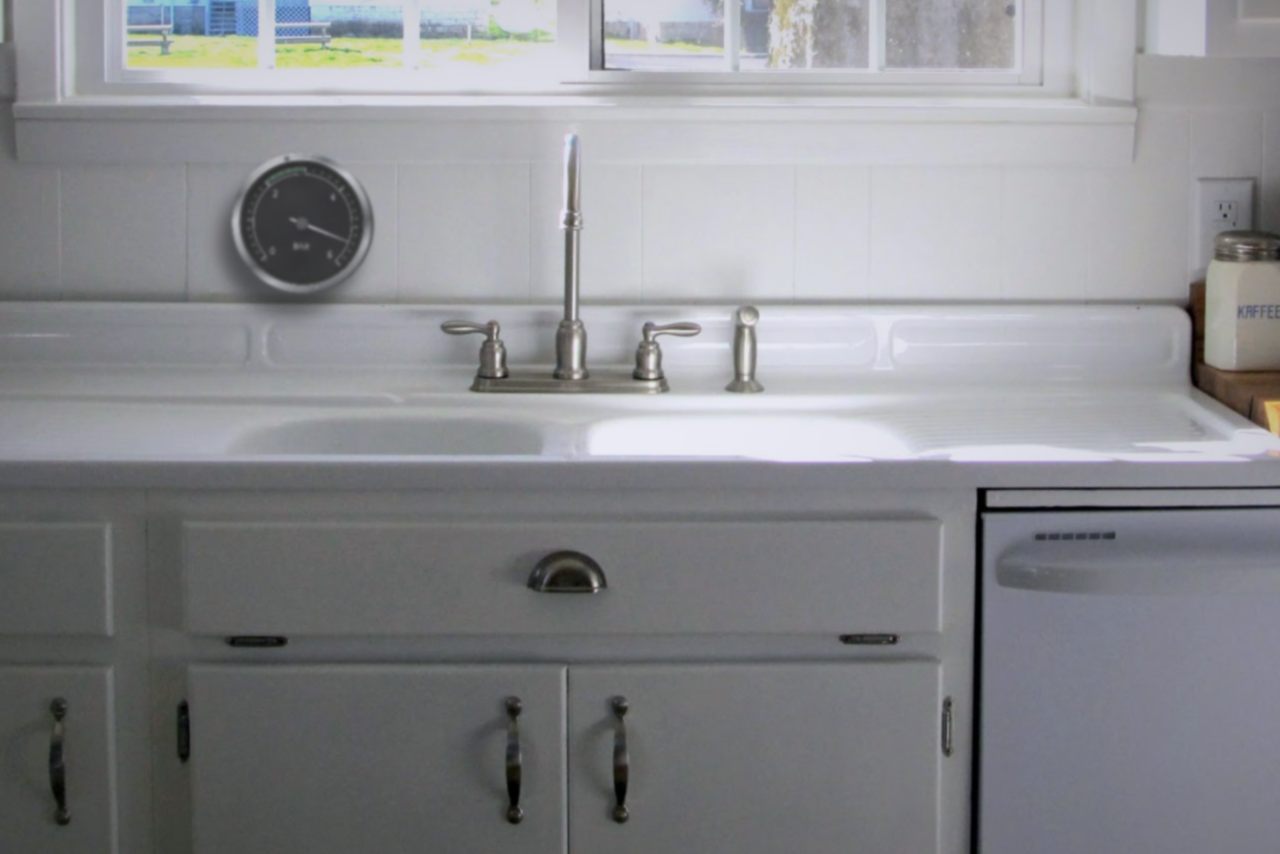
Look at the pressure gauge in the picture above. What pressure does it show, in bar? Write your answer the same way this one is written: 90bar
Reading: 5.4bar
